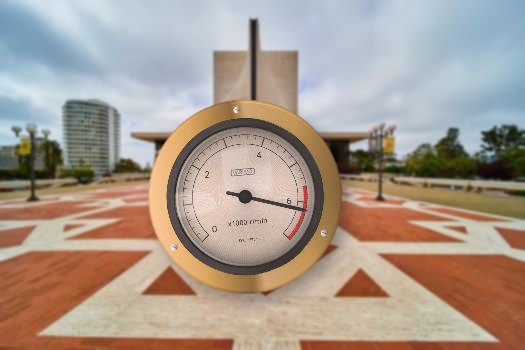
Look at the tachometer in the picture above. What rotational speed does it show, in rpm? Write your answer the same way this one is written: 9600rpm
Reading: 6200rpm
